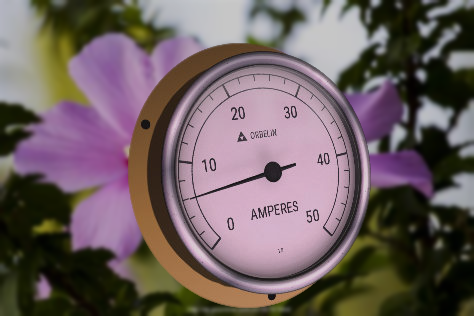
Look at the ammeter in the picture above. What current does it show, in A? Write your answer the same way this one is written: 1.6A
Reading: 6A
